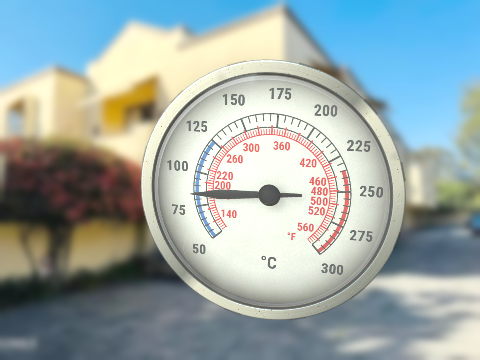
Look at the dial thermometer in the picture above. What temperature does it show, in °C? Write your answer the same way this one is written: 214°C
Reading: 85°C
